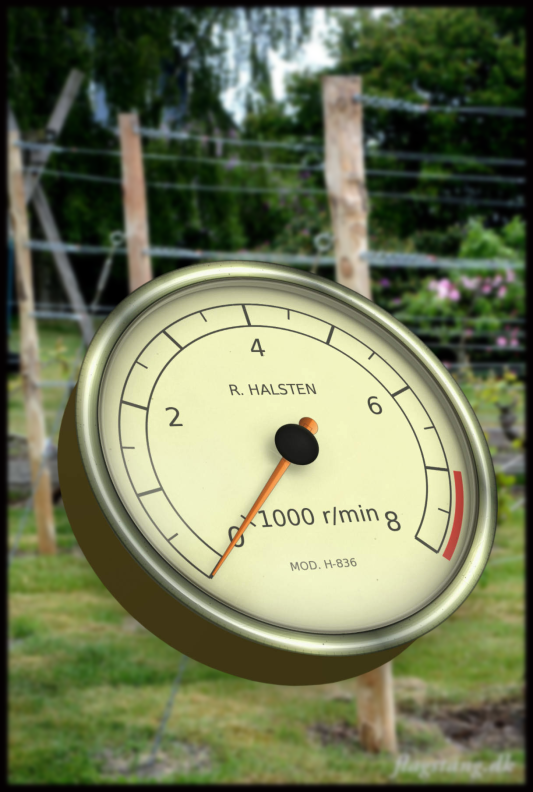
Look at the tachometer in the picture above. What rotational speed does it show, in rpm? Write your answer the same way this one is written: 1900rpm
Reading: 0rpm
